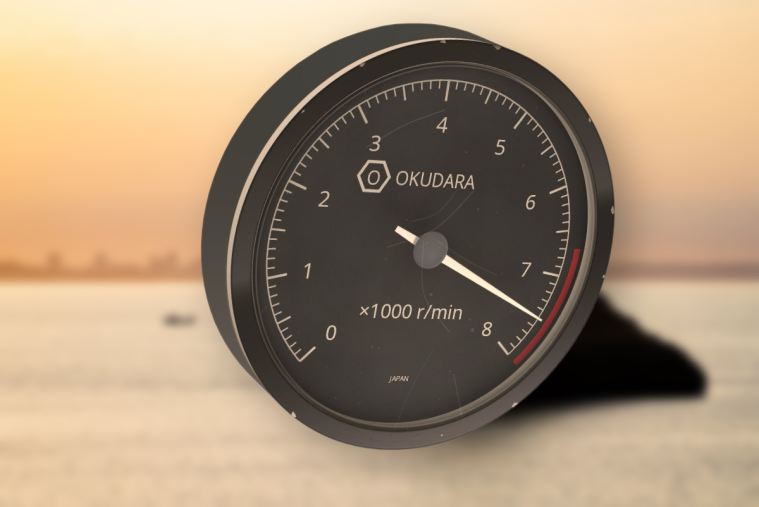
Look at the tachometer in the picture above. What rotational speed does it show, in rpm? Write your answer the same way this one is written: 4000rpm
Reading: 7500rpm
